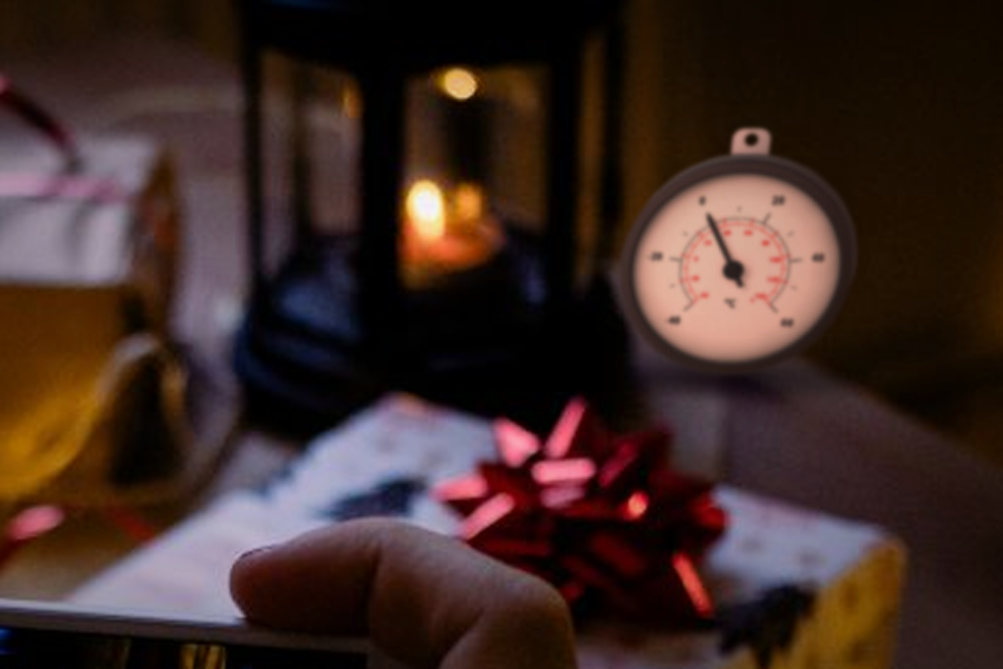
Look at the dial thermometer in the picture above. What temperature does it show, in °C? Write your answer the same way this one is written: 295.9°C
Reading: 0°C
